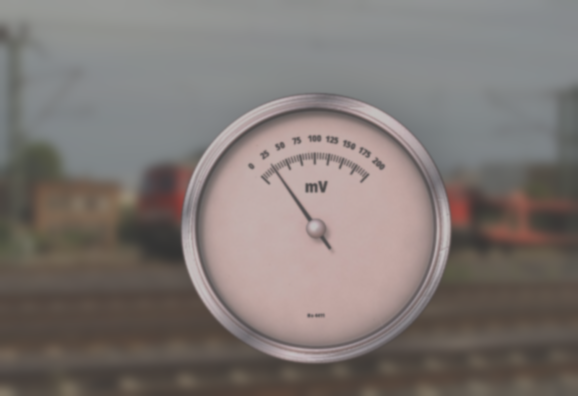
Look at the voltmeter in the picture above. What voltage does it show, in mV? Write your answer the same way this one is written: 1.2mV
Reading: 25mV
